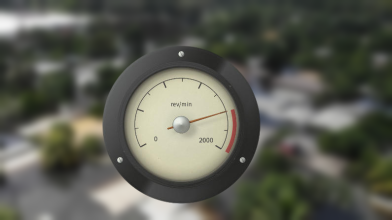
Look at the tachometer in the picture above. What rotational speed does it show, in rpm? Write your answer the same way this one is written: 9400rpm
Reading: 1600rpm
